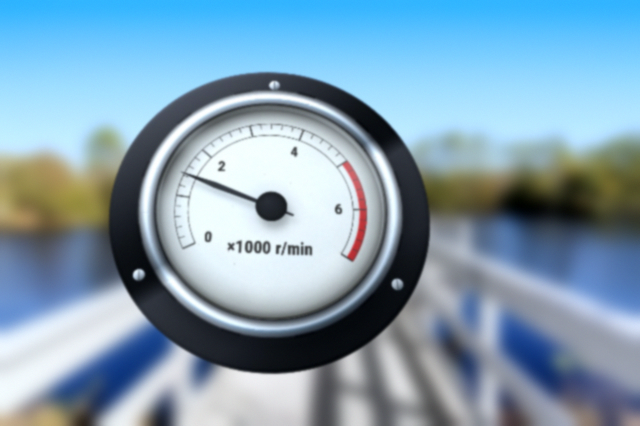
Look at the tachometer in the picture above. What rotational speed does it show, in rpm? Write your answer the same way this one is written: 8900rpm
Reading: 1400rpm
